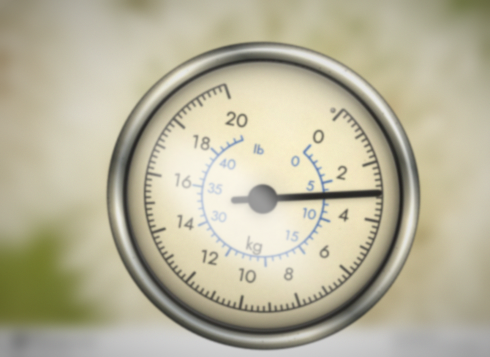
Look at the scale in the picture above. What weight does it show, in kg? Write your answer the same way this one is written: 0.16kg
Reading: 3kg
